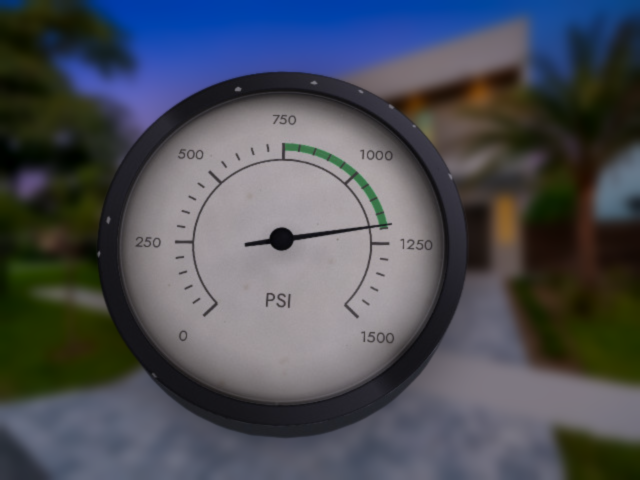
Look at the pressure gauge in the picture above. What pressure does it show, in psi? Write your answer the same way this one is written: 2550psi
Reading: 1200psi
